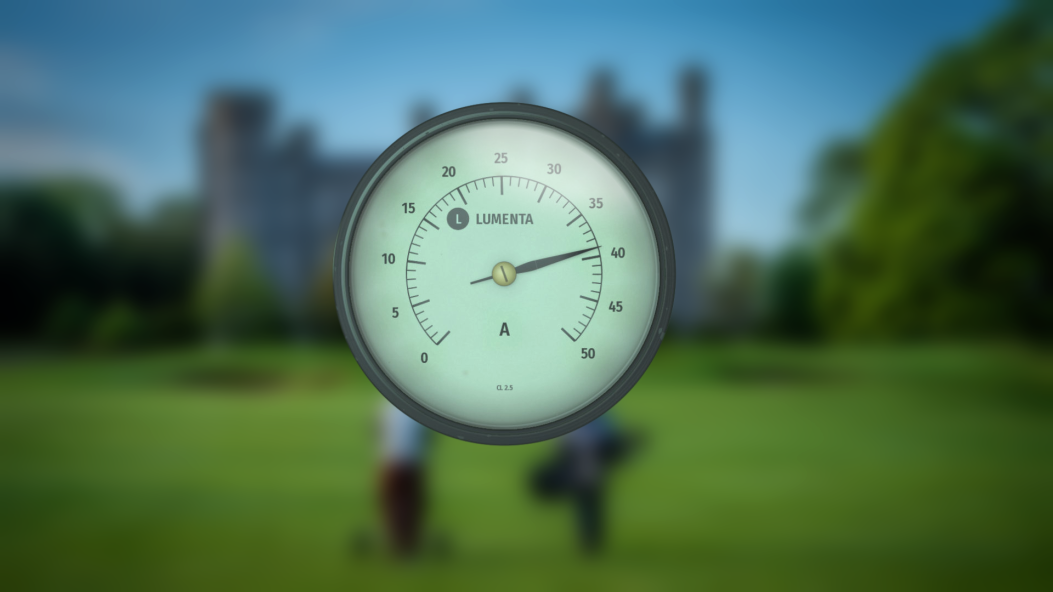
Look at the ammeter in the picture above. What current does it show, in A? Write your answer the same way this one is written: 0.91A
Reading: 39A
